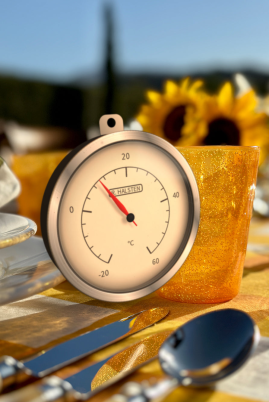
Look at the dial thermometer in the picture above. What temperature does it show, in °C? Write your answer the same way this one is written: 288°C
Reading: 10°C
